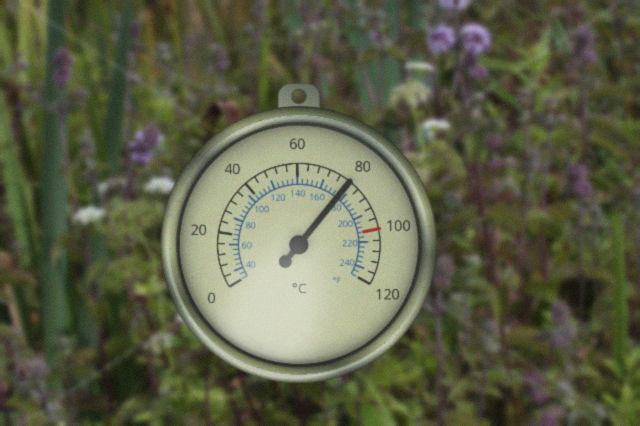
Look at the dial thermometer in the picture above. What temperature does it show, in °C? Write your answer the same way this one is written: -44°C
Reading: 80°C
